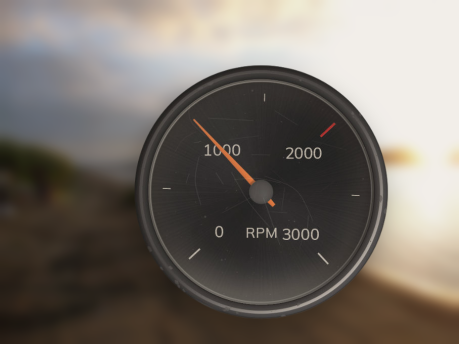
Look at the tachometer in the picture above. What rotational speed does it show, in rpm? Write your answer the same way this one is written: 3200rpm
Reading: 1000rpm
